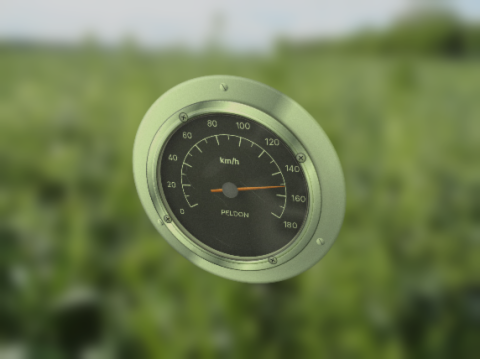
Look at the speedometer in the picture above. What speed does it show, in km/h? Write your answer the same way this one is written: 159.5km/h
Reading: 150km/h
